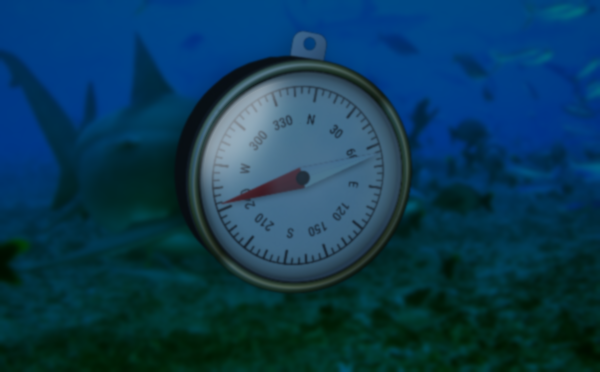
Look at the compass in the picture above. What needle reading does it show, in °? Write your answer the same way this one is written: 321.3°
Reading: 245°
